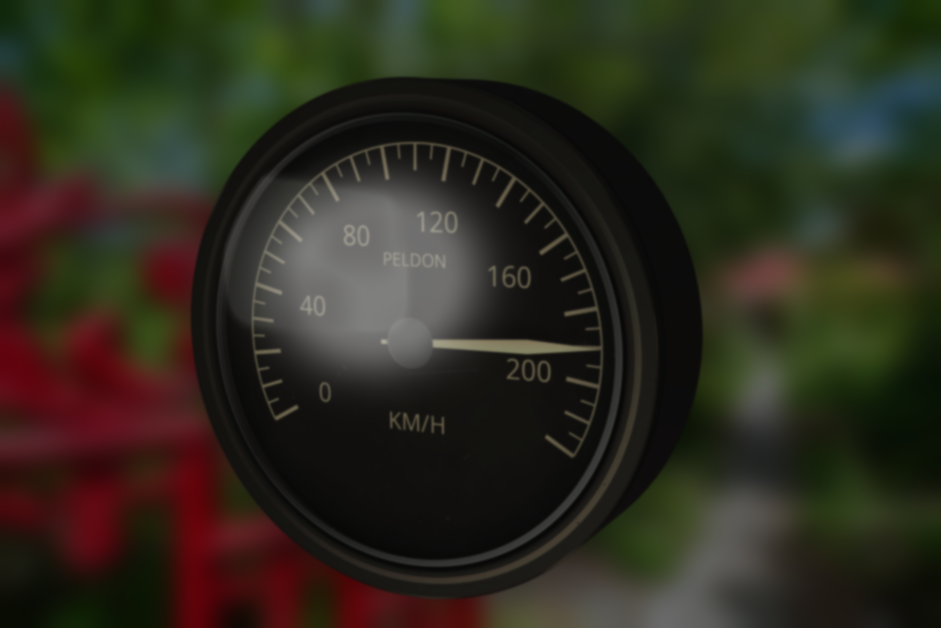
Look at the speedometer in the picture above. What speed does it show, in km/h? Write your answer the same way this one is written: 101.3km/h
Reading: 190km/h
